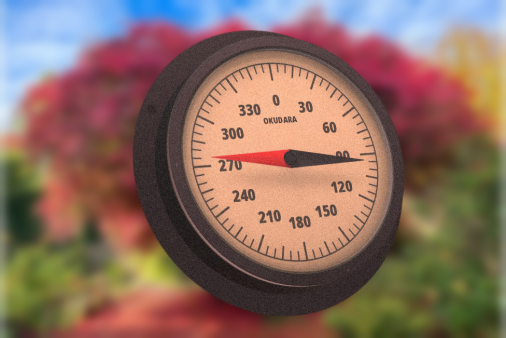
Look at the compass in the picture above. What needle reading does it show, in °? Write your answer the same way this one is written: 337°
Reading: 275°
